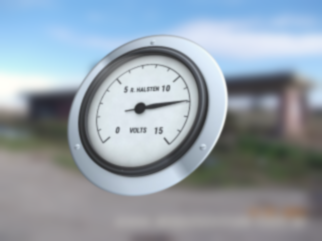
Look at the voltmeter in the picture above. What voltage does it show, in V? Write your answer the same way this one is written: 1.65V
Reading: 12V
